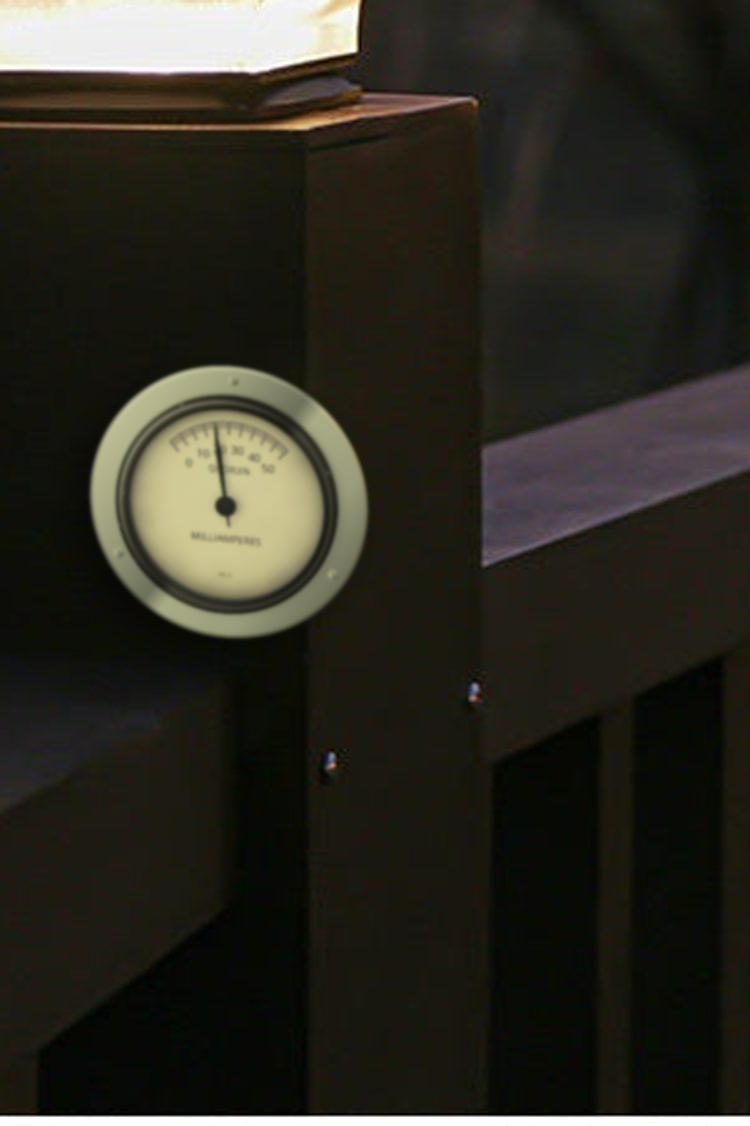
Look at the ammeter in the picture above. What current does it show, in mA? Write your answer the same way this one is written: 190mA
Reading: 20mA
